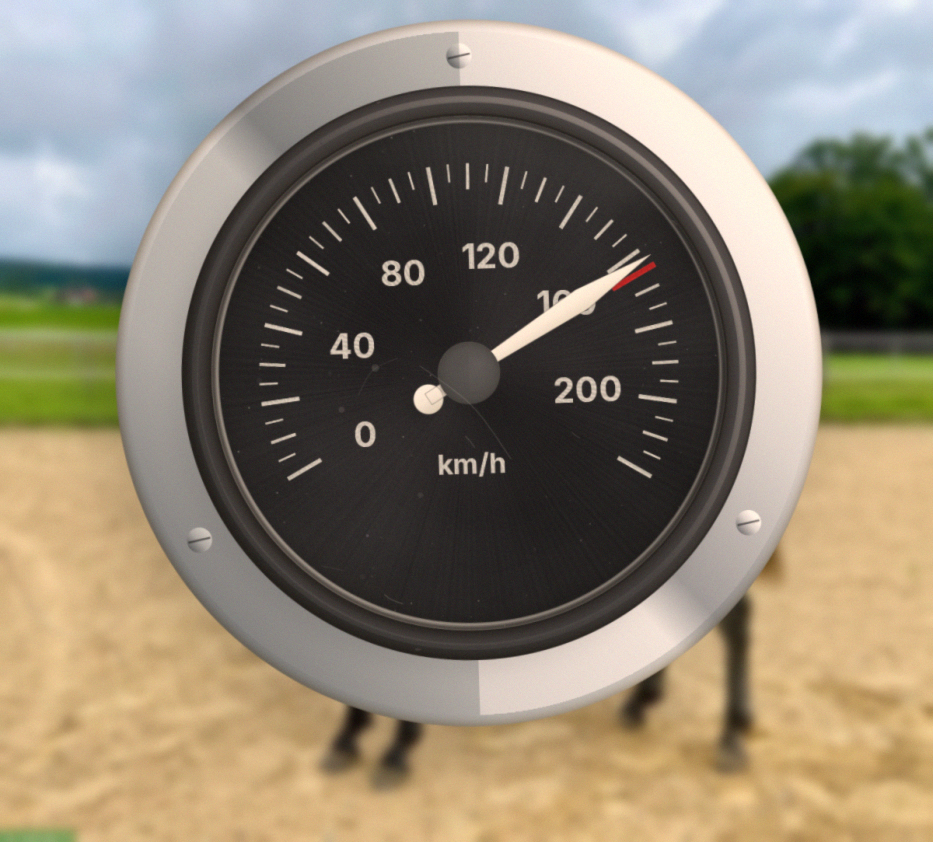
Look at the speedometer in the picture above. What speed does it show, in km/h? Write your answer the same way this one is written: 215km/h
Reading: 162.5km/h
